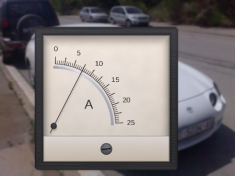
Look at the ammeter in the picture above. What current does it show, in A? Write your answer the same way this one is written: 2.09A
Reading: 7.5A
